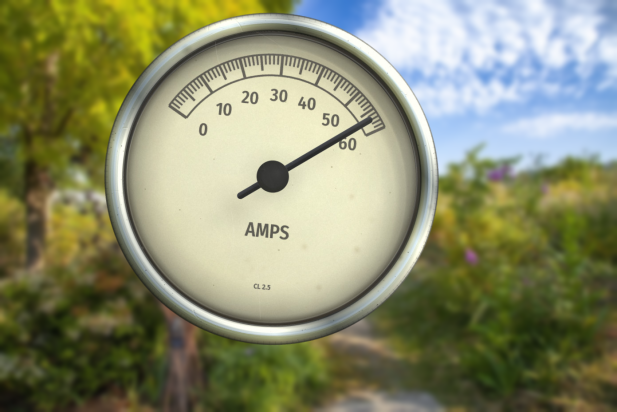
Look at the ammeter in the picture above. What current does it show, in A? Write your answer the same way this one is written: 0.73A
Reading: 57A
